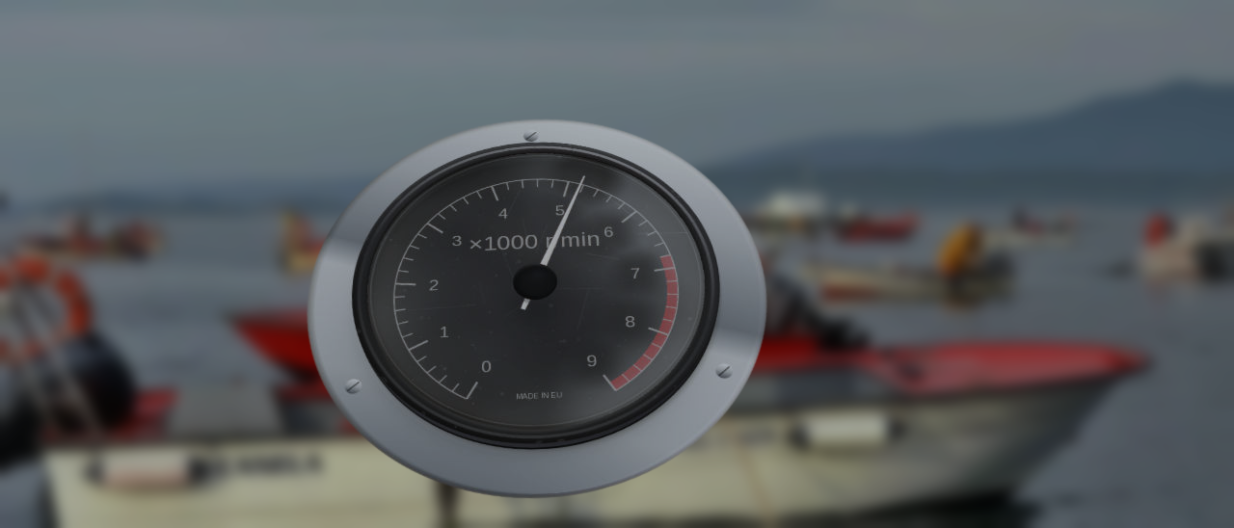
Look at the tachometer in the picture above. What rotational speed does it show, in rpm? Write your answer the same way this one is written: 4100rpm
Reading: 5200rpm
